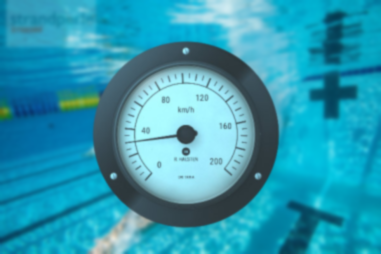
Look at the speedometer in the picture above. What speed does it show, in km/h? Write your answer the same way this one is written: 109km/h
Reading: 30km/h
